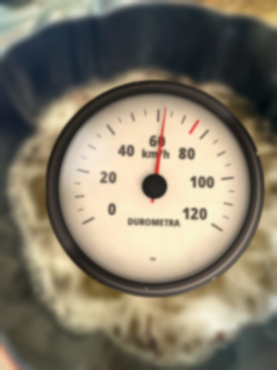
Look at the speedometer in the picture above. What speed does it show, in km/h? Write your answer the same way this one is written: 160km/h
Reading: 62.5km/h
